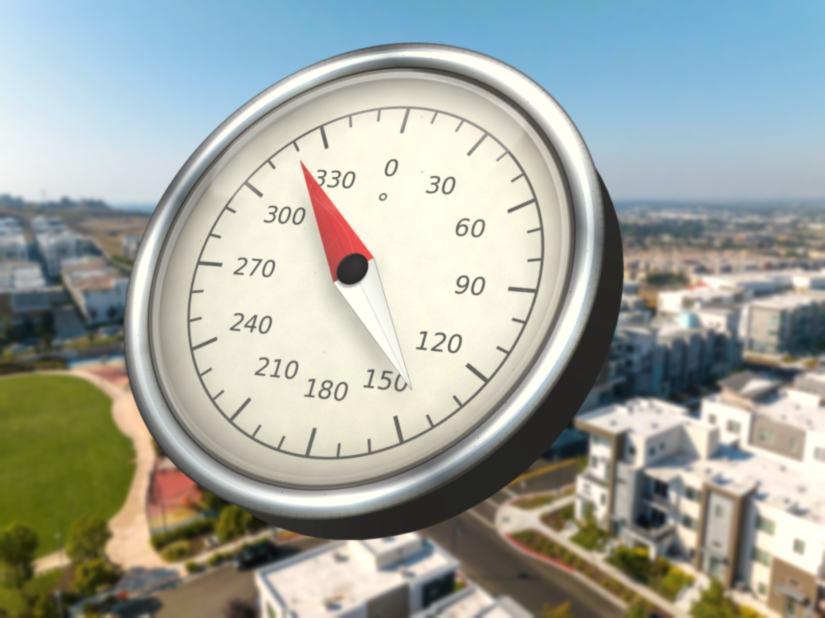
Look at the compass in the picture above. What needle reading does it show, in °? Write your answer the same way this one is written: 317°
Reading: 320°
